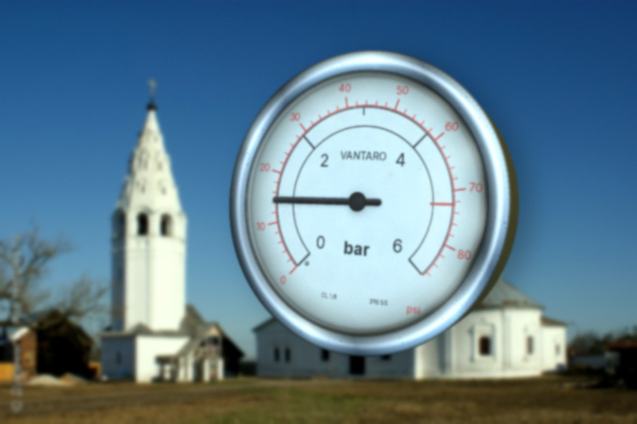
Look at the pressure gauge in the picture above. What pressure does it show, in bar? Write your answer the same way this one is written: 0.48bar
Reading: 1bar
